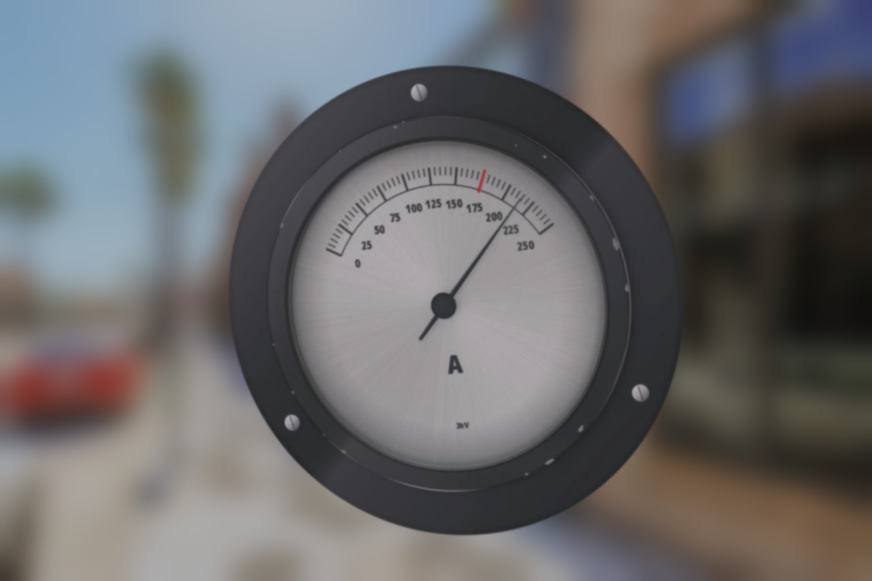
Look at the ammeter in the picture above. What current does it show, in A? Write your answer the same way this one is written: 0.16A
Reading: 215A
